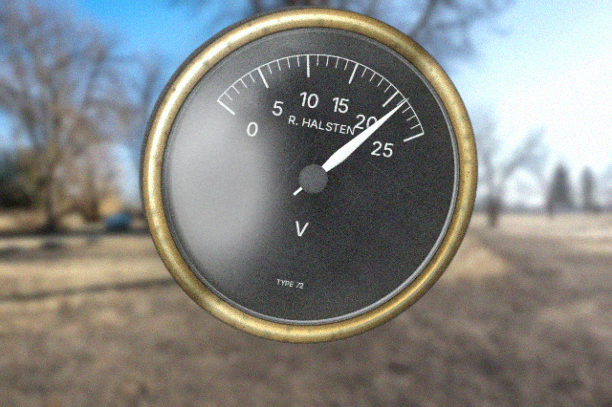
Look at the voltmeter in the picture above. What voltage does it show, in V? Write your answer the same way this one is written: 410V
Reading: 21V
